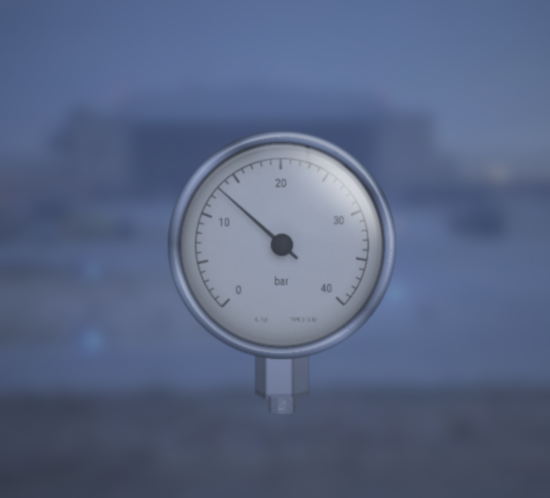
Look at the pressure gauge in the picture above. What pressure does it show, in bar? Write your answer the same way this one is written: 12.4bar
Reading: 13bar
